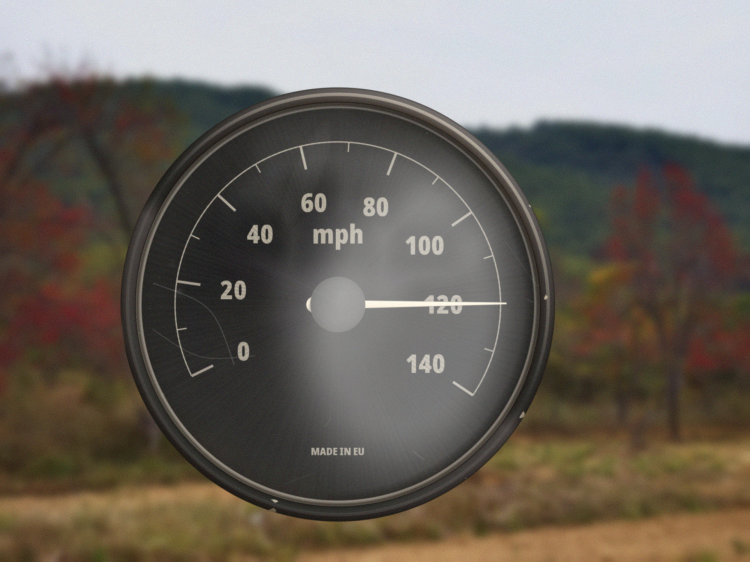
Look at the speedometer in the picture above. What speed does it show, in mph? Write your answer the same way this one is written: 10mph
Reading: 120mph
